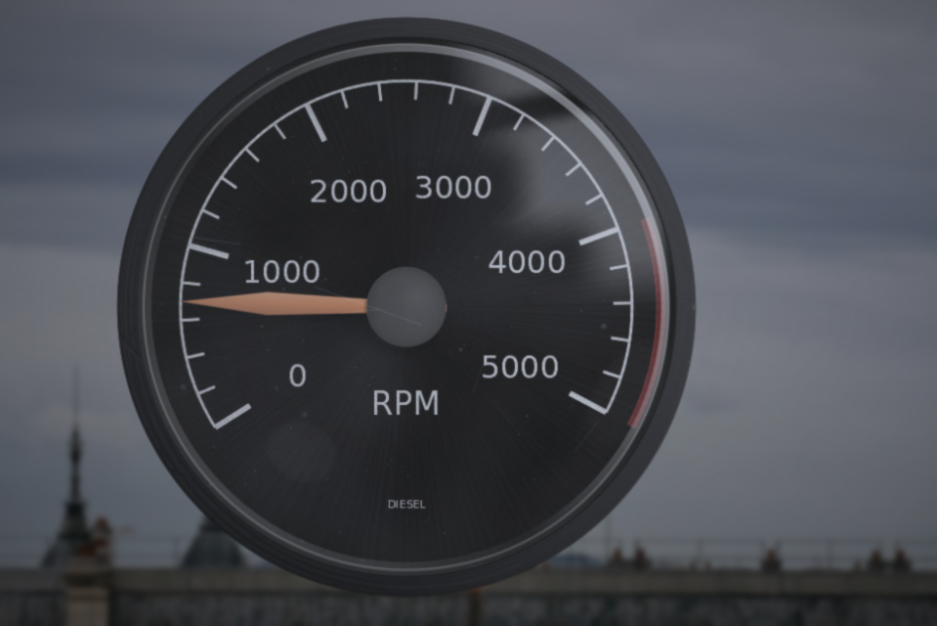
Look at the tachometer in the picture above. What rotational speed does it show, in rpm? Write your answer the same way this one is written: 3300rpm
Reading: 700rpm
